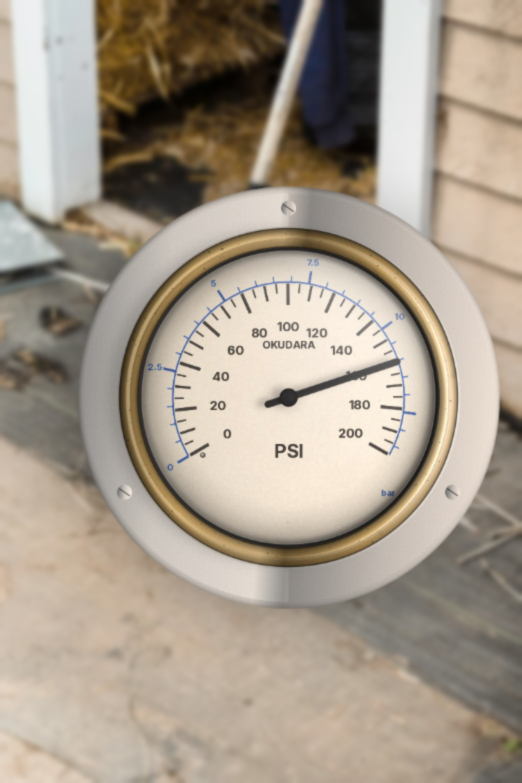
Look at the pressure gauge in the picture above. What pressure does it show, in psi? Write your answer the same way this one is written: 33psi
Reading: 160psi
